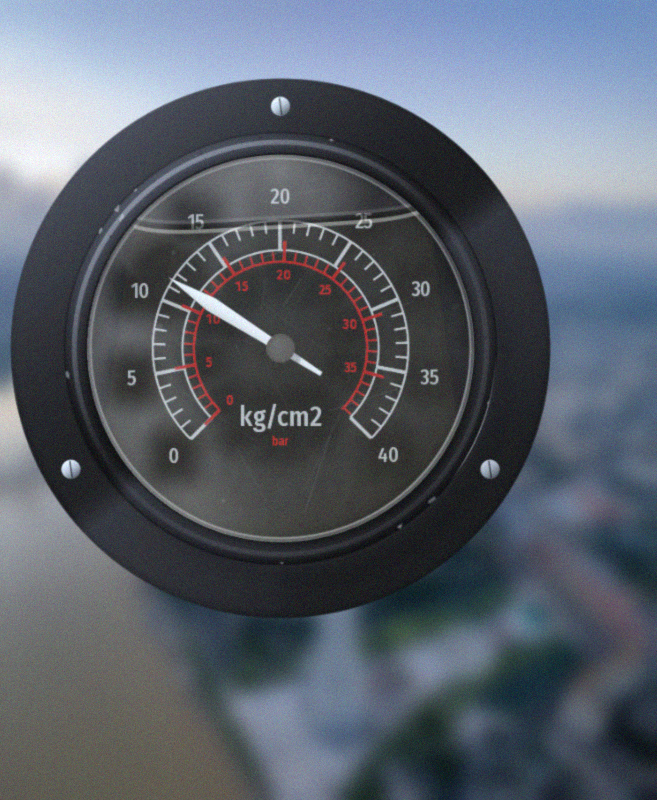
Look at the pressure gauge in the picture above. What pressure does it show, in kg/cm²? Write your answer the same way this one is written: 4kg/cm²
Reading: 11.5kg/cm²
